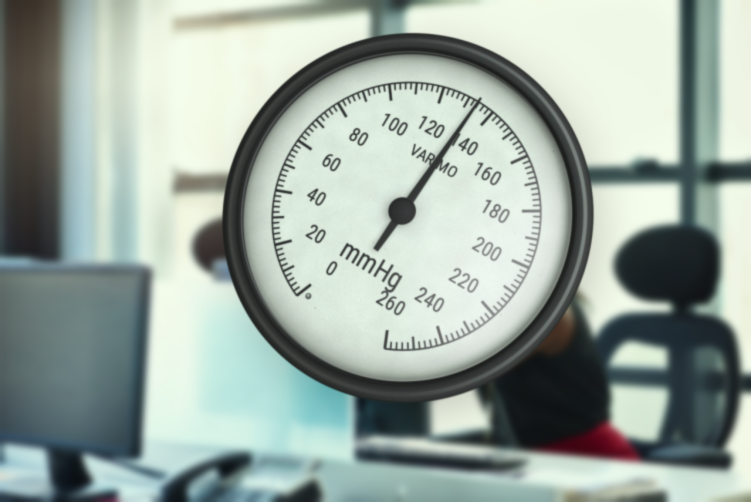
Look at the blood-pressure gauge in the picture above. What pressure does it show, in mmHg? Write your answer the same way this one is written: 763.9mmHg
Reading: 134mmHg
